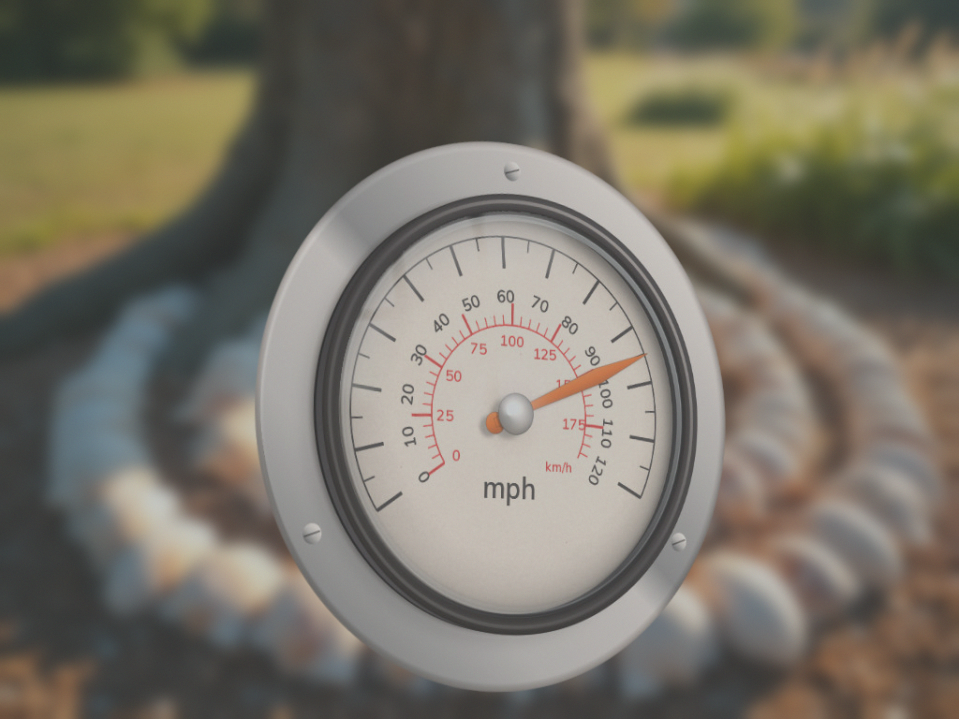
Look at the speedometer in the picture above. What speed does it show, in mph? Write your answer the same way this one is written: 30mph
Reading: 95mph
